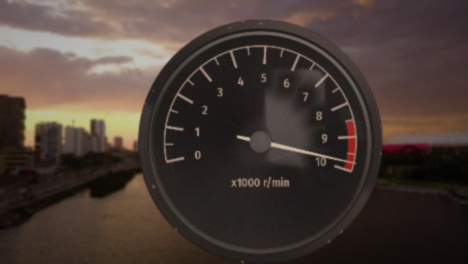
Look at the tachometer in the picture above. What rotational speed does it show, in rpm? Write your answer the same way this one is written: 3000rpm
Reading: 9750rpm
